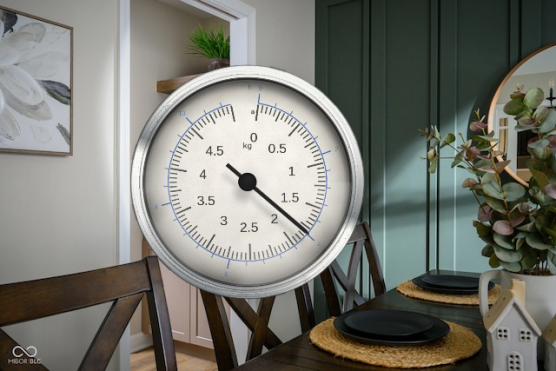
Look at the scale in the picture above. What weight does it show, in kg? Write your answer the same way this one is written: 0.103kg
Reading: 1.8kg
